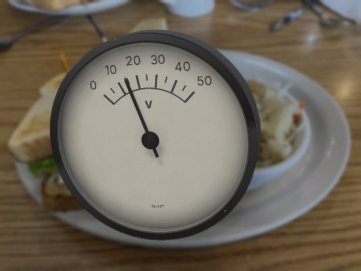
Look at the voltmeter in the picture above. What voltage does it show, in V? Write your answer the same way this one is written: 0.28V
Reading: 15V
